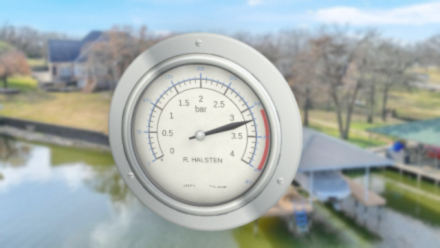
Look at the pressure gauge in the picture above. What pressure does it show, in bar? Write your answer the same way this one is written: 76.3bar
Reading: 3.2bar
